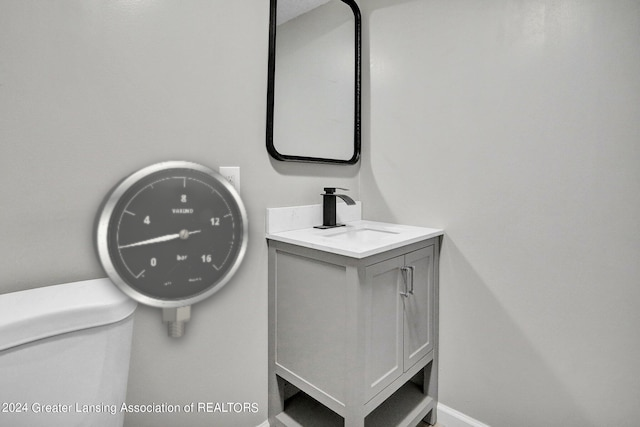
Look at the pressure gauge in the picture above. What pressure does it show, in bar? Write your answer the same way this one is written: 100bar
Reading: 2bar
